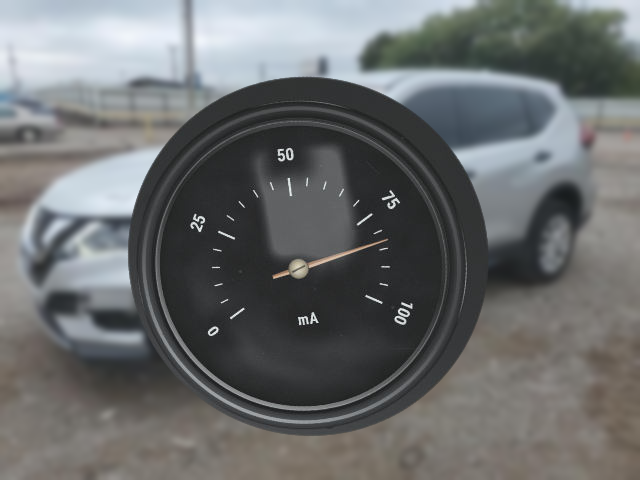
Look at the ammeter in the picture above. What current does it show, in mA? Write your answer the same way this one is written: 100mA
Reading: 82.5mA
